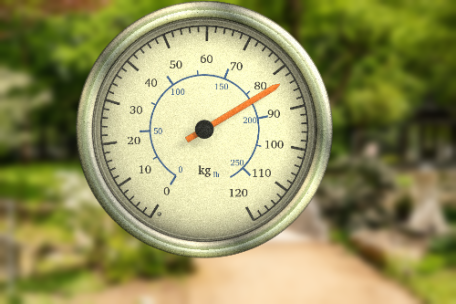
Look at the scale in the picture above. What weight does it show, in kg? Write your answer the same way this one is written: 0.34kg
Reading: 83kg
